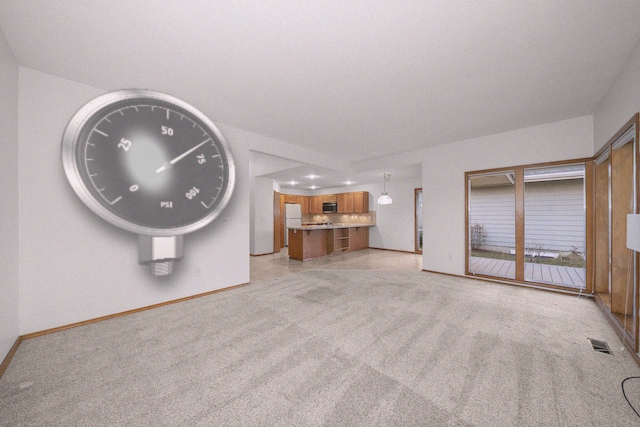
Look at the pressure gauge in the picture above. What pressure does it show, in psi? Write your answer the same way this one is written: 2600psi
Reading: 67.5psi
